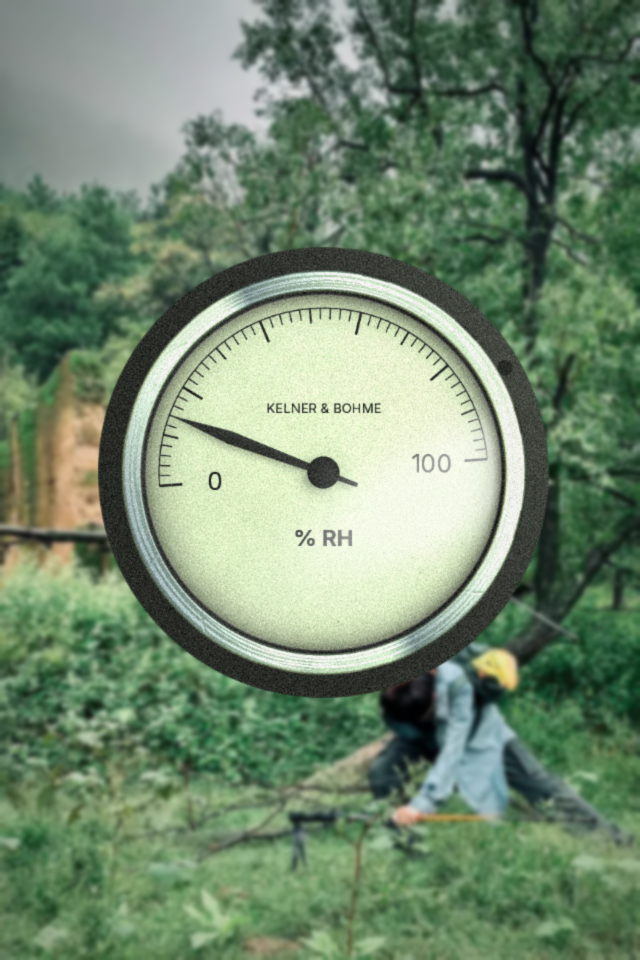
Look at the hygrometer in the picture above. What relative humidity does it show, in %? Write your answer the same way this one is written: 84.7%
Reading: 14%
